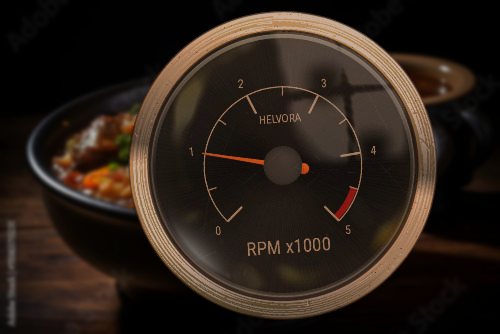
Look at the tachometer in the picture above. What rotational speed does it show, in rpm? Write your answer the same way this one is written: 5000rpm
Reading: 1000rpm
